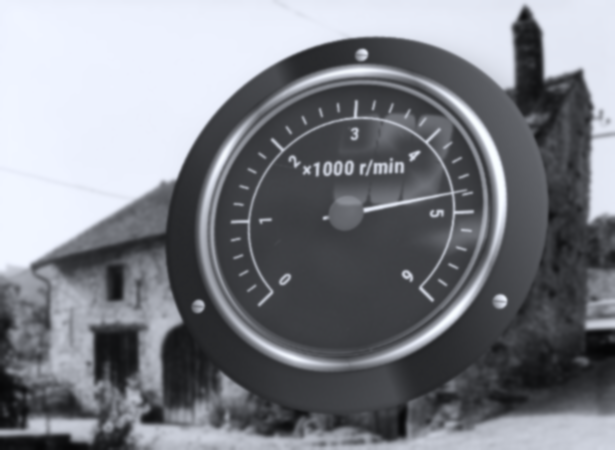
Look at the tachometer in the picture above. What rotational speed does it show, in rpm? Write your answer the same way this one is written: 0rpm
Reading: 4800rpm
